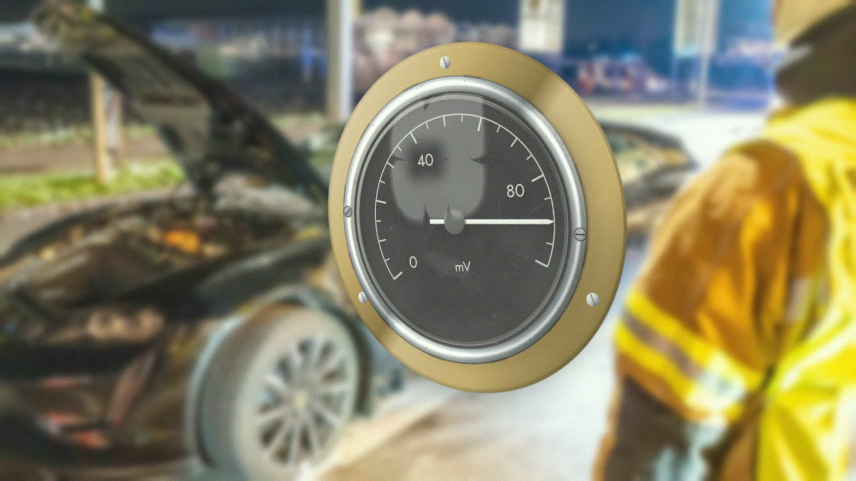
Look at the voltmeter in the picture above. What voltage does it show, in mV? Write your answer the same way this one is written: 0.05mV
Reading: 90mV
